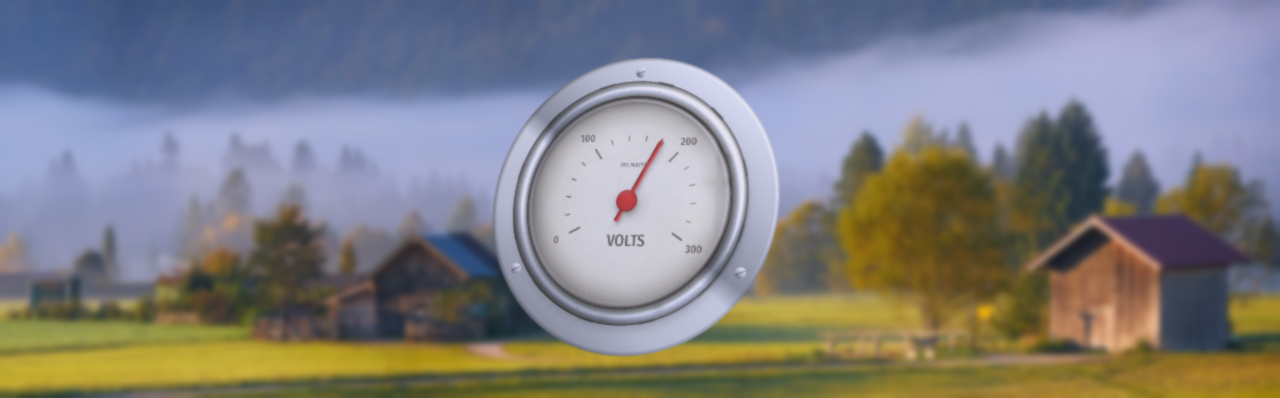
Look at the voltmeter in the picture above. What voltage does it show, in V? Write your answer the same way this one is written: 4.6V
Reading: 180V
